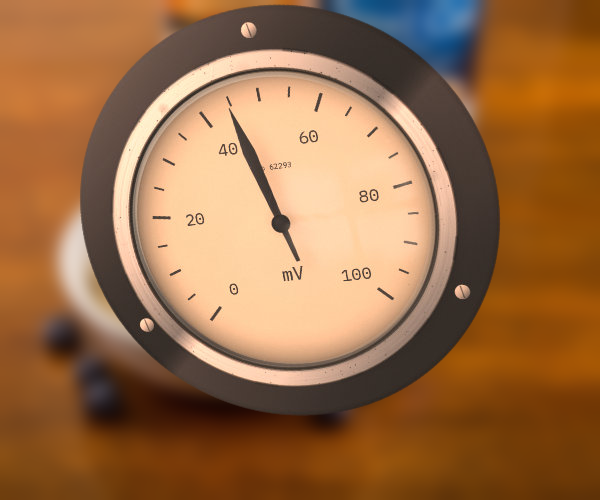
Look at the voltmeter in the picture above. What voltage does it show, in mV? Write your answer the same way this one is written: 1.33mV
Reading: 45mV
